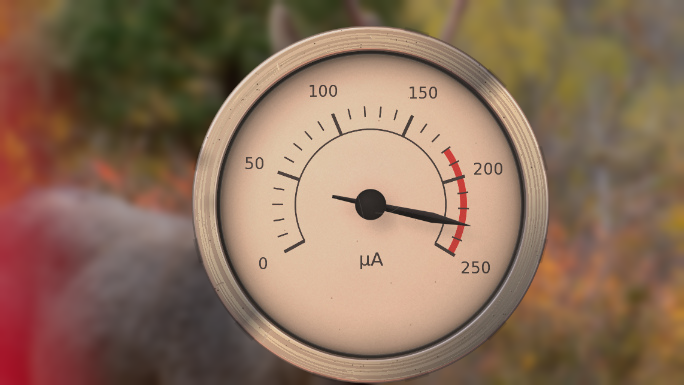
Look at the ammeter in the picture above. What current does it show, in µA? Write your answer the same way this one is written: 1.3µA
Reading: 230µA
